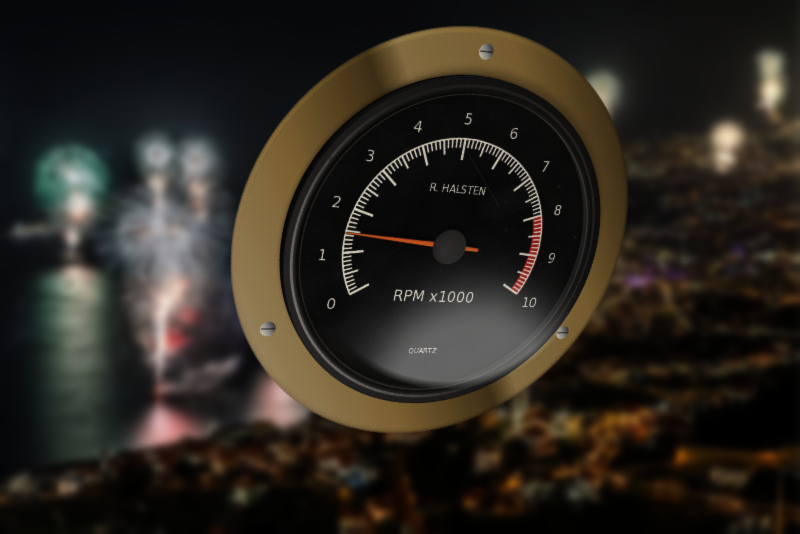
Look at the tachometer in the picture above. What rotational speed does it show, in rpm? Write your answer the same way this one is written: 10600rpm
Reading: 1500rpm
